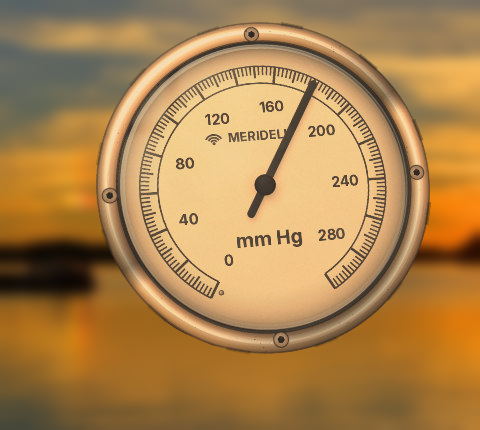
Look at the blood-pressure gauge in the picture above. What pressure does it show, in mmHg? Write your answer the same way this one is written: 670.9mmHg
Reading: 180mmHg
